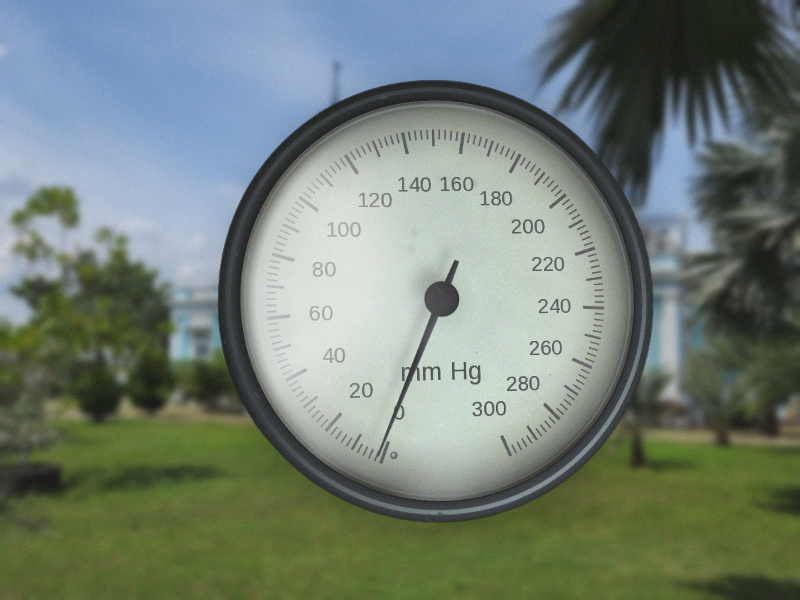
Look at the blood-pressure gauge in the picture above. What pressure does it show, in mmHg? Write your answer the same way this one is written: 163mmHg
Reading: 2mmHg
